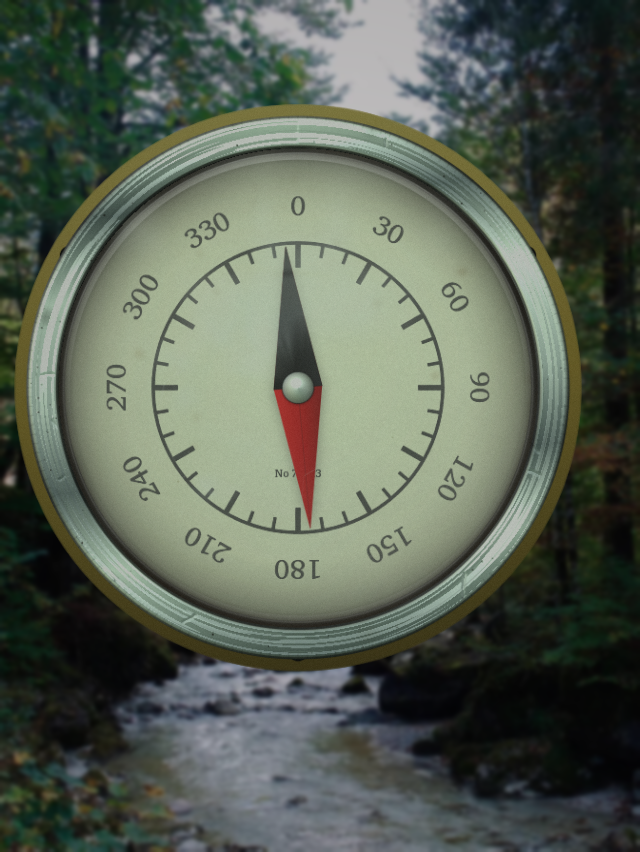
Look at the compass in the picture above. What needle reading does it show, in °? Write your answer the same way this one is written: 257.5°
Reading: 175°
